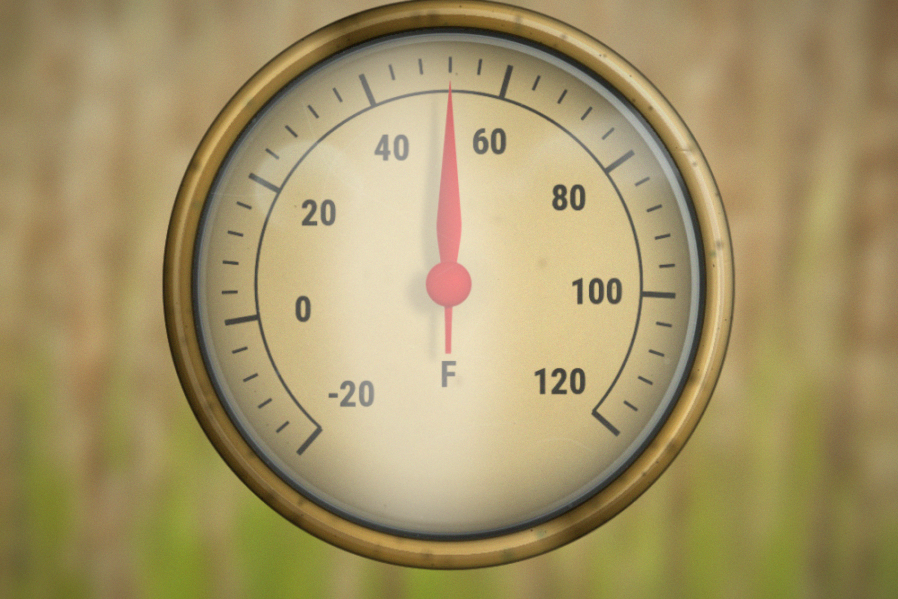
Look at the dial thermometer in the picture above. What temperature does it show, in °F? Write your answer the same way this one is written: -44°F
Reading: 52°F
